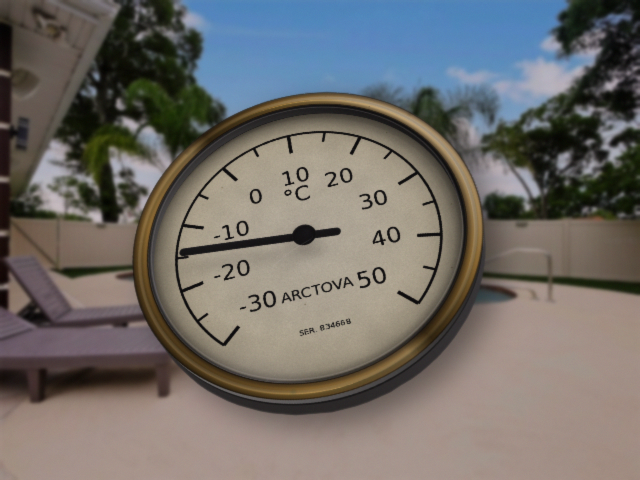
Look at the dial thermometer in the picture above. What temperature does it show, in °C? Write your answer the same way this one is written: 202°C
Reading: -15°C
